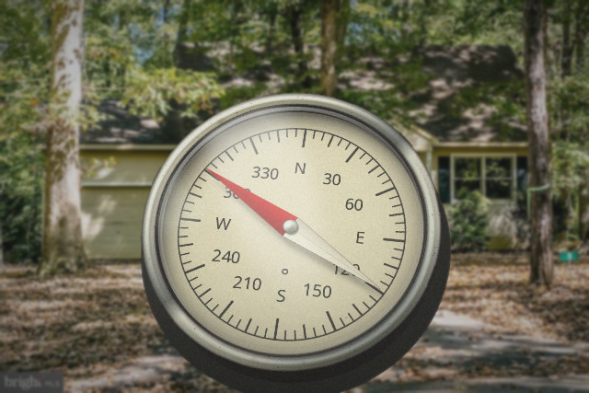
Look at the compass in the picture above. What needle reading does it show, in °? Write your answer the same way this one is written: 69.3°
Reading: 300°
